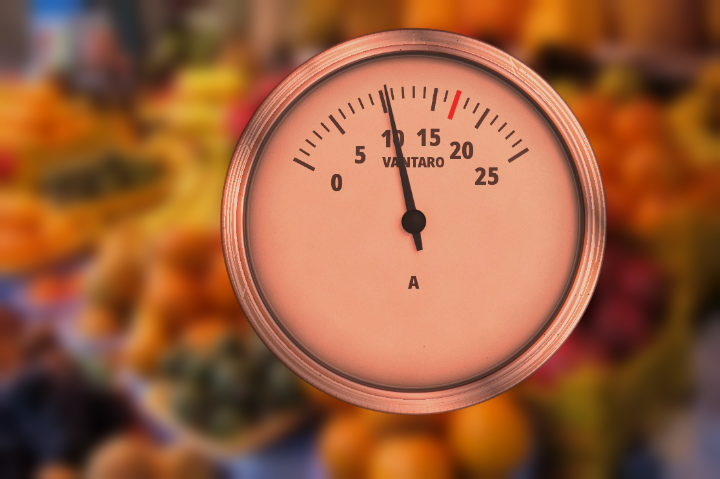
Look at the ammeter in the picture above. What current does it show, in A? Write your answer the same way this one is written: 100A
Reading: 10.5A
